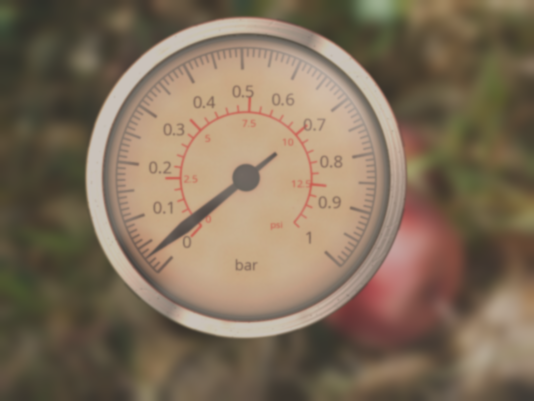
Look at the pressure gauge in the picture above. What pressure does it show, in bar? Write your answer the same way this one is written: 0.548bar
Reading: 0.03bar
